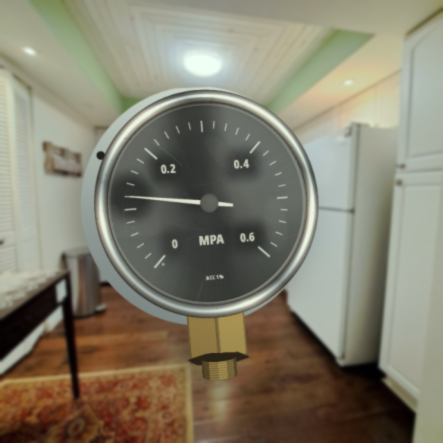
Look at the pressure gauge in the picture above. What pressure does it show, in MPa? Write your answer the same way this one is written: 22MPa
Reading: 0.12MPa
